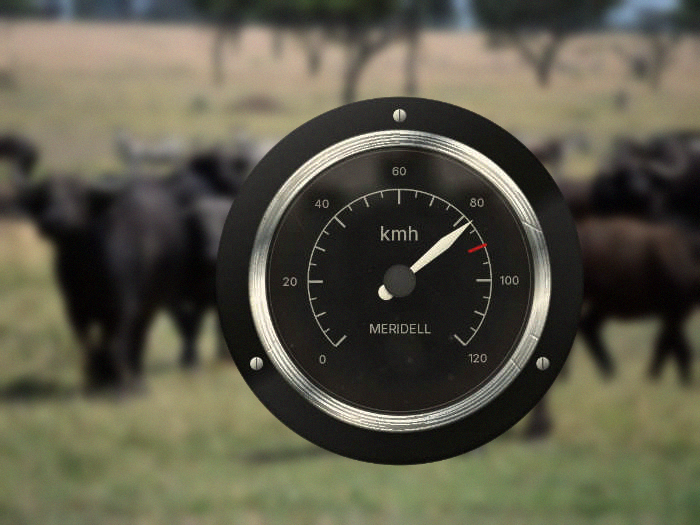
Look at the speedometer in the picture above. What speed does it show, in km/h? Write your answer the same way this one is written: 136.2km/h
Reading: 82.5km/h
